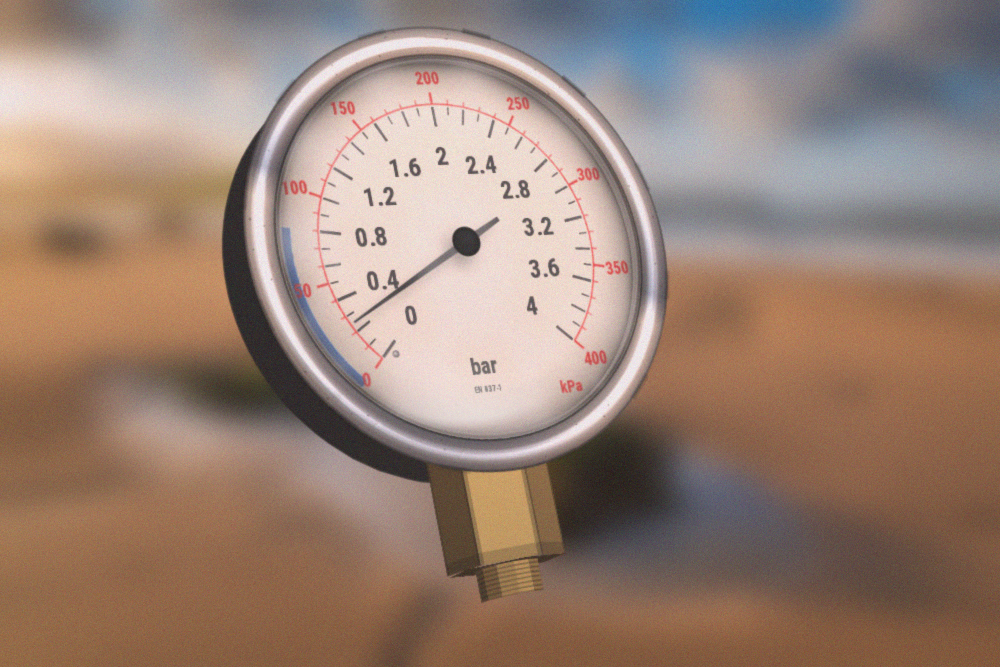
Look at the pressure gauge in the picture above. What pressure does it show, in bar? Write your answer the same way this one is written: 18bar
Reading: 0.25bar
